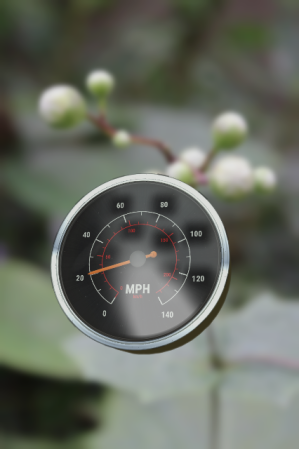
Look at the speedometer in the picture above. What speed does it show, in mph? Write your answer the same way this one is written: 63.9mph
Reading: 20mph
